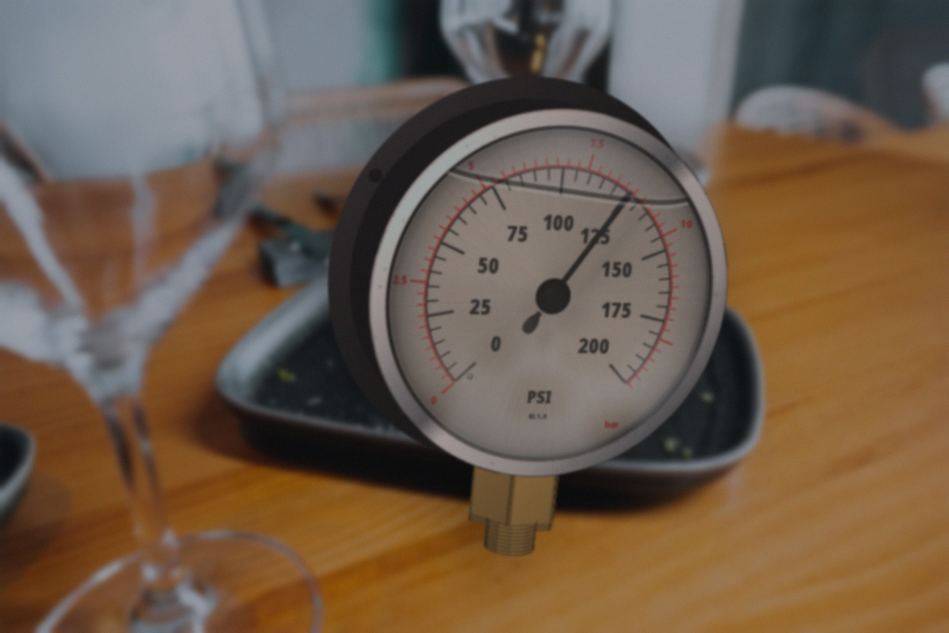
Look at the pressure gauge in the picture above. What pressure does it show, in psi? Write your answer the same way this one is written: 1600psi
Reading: 125psi
